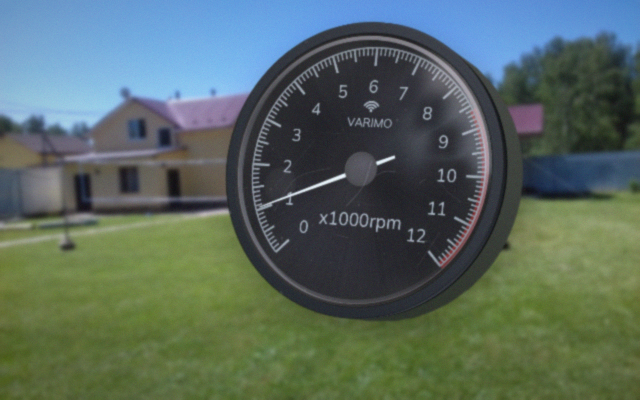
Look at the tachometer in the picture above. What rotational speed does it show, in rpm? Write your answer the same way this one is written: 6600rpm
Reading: 1000rpm
